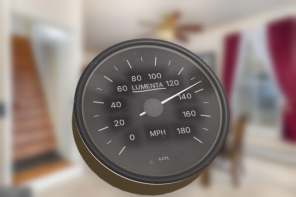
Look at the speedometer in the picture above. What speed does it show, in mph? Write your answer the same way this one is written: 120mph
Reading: 135mph
